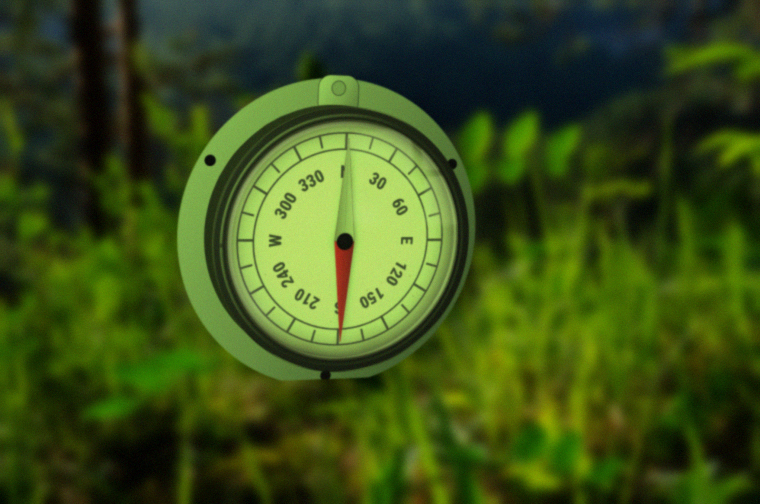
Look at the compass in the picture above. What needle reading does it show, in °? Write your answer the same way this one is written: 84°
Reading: 180°
